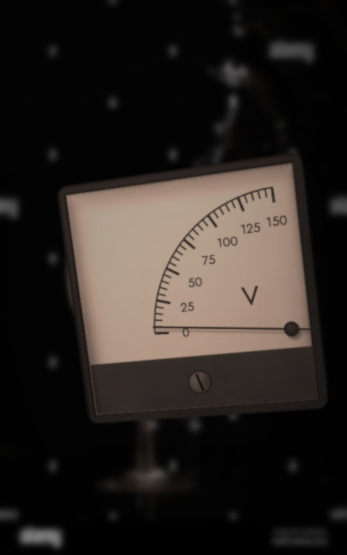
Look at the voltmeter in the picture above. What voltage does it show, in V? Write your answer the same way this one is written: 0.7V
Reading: 5V
